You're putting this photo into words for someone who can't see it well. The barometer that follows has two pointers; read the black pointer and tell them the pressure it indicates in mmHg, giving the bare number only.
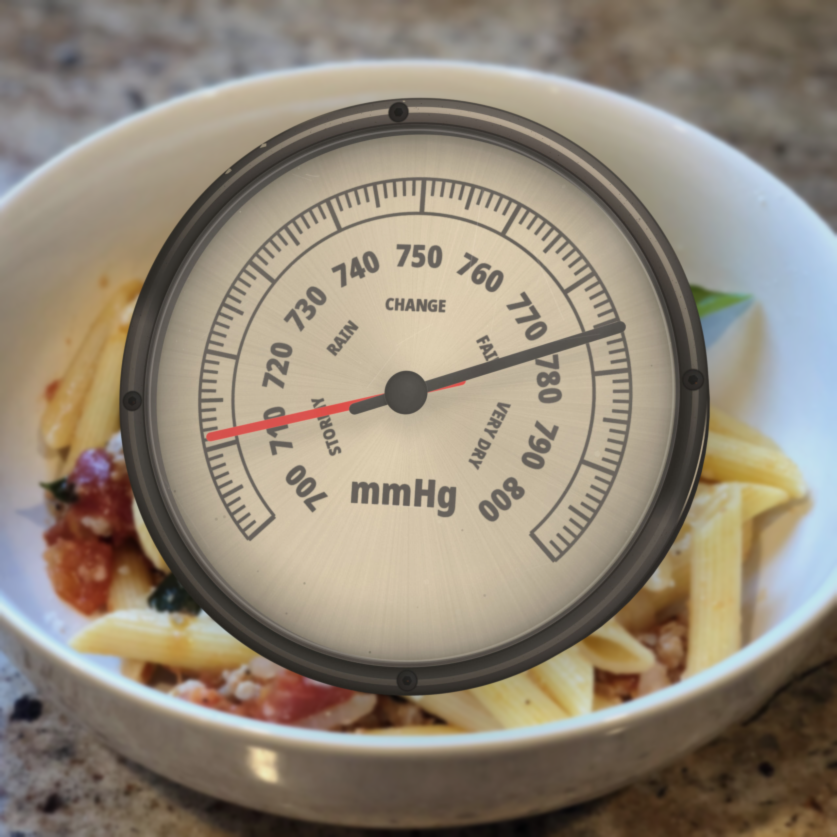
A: 776
